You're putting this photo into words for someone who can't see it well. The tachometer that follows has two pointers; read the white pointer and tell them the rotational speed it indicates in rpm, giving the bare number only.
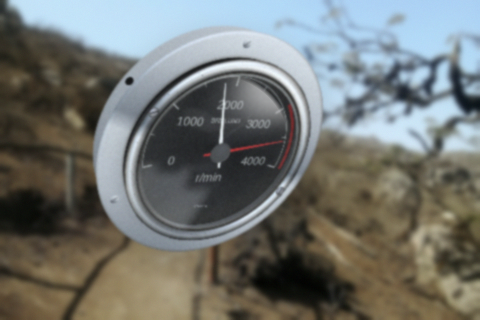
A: 1750
